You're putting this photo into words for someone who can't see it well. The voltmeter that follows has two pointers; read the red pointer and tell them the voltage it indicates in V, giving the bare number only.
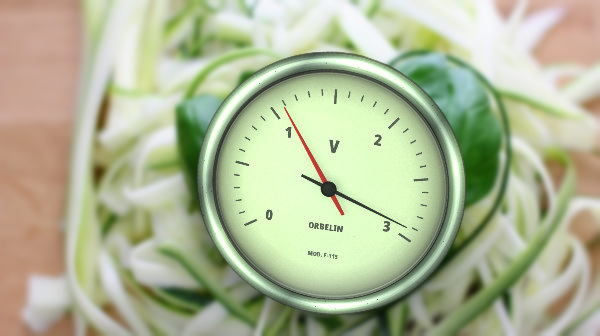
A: 1.1
